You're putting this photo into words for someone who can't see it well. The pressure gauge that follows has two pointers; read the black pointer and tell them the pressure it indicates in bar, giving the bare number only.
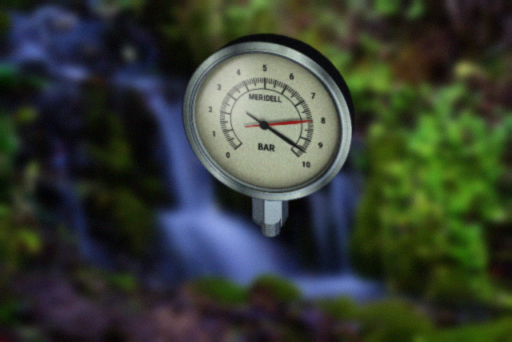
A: 9.5
